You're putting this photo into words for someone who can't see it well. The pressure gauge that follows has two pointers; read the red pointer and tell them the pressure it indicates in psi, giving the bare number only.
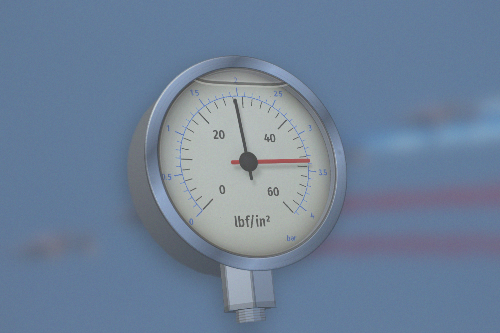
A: 49
